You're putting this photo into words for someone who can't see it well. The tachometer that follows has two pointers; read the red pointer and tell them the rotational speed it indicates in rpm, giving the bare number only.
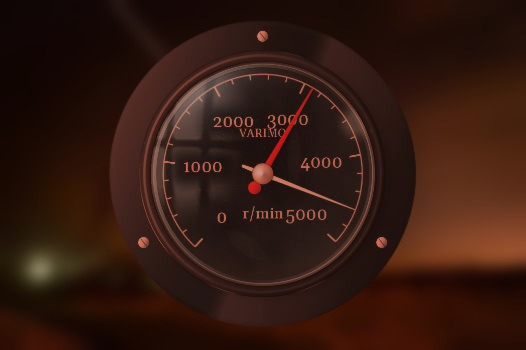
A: 3100
